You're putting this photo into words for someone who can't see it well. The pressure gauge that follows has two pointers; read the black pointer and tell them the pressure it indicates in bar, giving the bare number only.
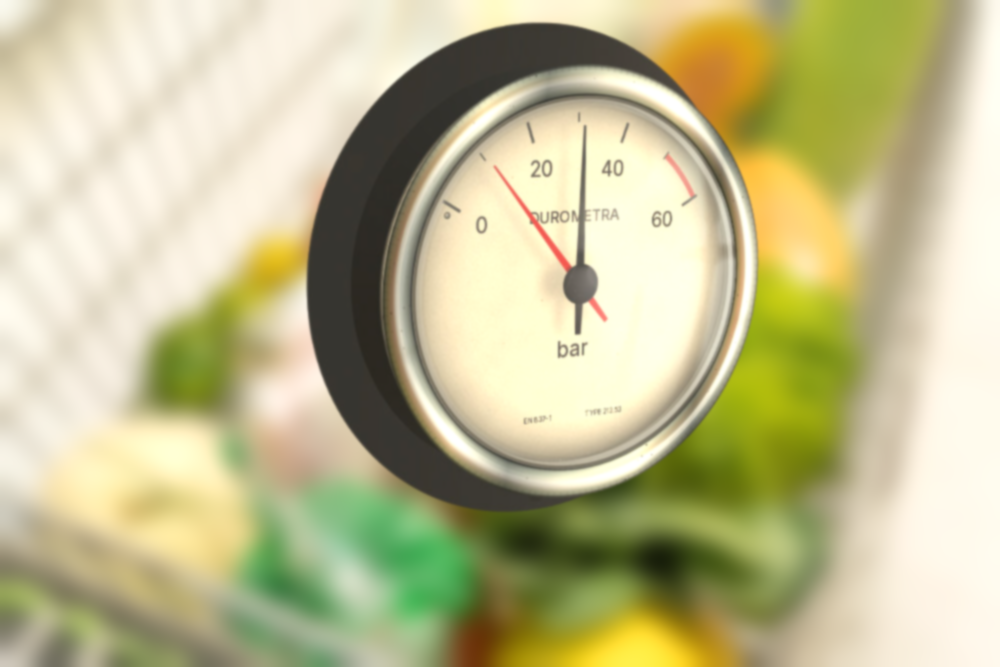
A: 30
